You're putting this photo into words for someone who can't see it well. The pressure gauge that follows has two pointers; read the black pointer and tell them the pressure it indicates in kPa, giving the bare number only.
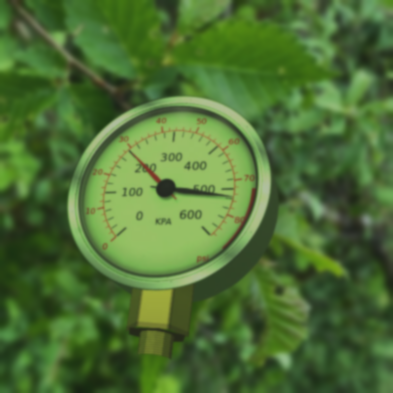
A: 520
